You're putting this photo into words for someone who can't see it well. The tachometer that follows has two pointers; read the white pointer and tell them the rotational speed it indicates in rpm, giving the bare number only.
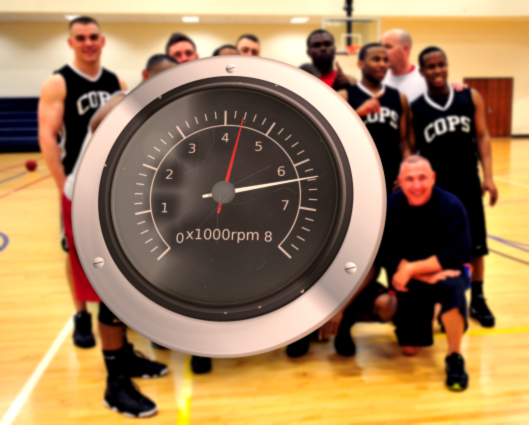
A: 6400
